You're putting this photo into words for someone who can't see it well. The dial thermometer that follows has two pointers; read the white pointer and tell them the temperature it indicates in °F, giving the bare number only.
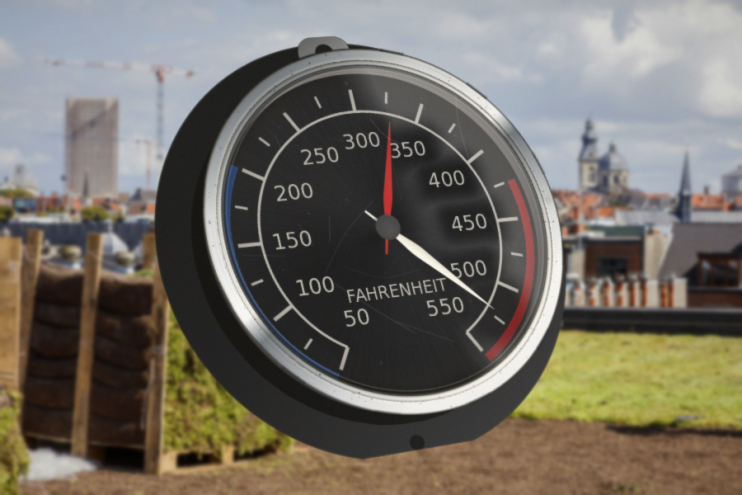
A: 525
